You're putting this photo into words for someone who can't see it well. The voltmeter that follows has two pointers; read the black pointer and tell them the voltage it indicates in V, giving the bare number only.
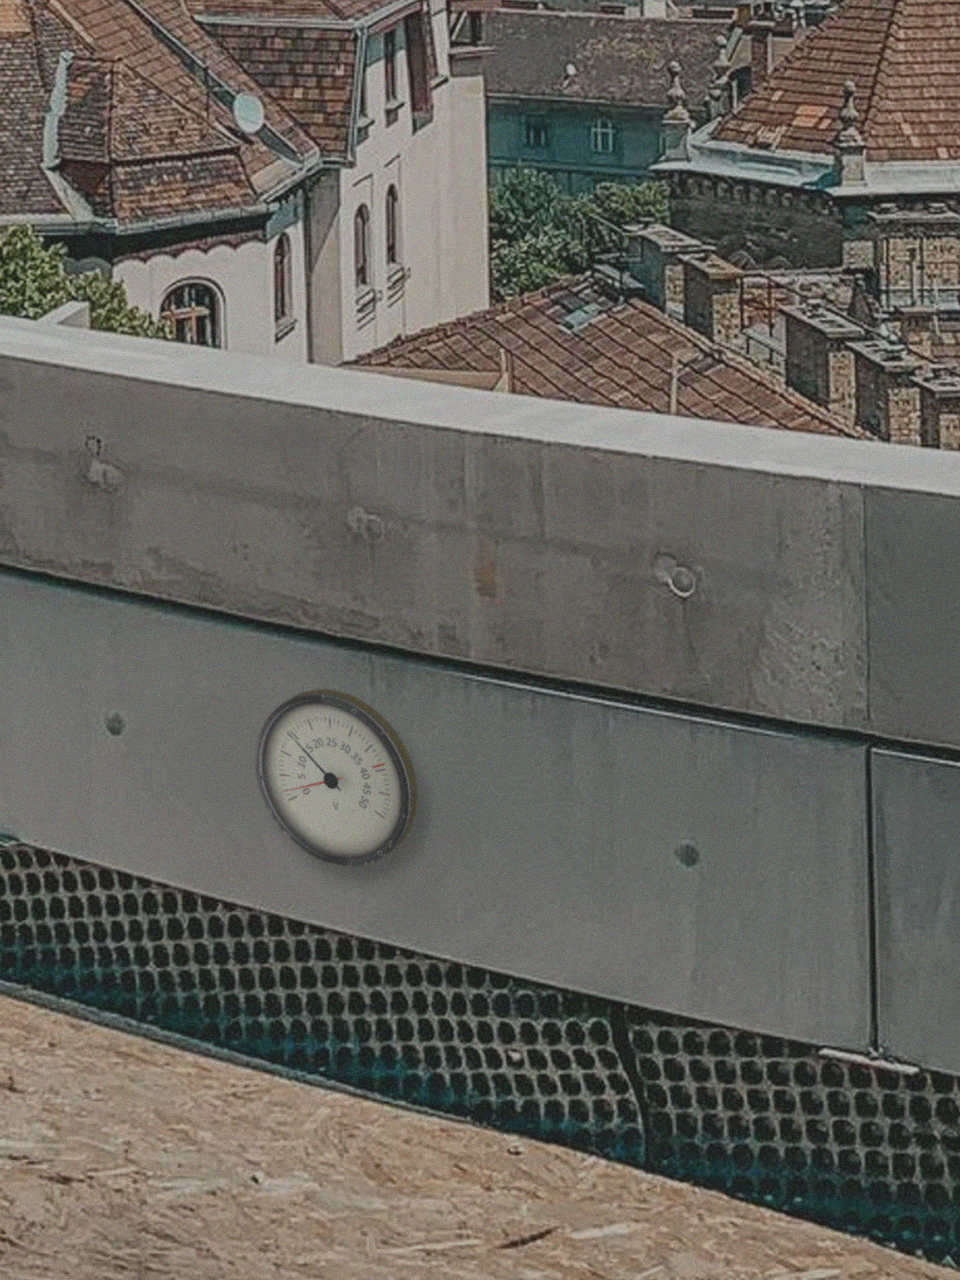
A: 15
